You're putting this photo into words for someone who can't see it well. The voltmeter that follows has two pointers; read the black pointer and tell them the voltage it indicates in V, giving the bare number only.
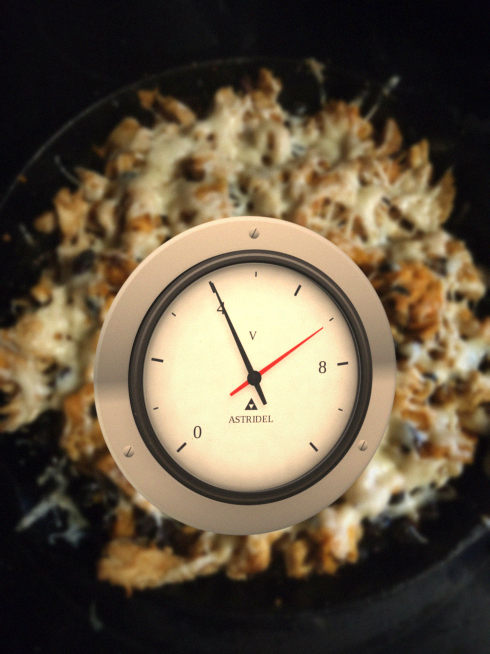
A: 4
